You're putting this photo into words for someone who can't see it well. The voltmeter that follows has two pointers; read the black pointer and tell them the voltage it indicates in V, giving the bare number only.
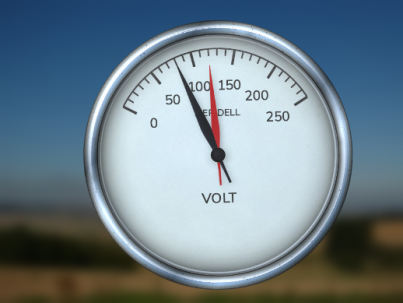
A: 80
